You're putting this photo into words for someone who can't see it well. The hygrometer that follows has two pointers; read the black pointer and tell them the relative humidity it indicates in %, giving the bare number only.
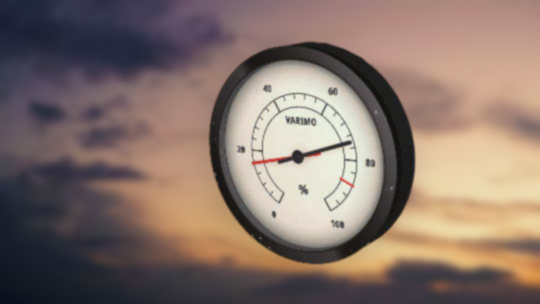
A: 74
